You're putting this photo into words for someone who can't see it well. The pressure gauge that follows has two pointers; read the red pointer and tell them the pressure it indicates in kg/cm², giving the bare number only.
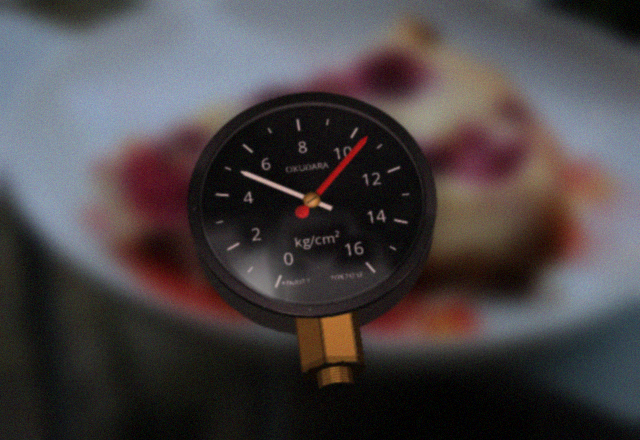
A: 10.5
